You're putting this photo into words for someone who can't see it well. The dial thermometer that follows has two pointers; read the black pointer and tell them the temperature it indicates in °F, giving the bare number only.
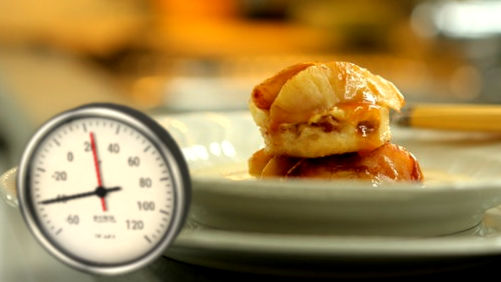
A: -40
